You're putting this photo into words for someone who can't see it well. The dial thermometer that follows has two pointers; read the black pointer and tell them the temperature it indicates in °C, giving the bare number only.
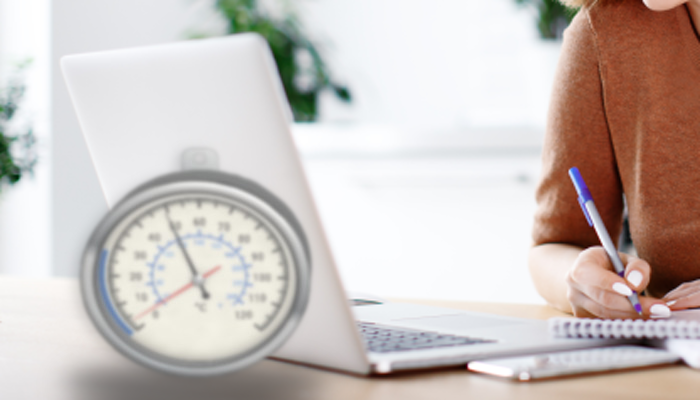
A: 50
